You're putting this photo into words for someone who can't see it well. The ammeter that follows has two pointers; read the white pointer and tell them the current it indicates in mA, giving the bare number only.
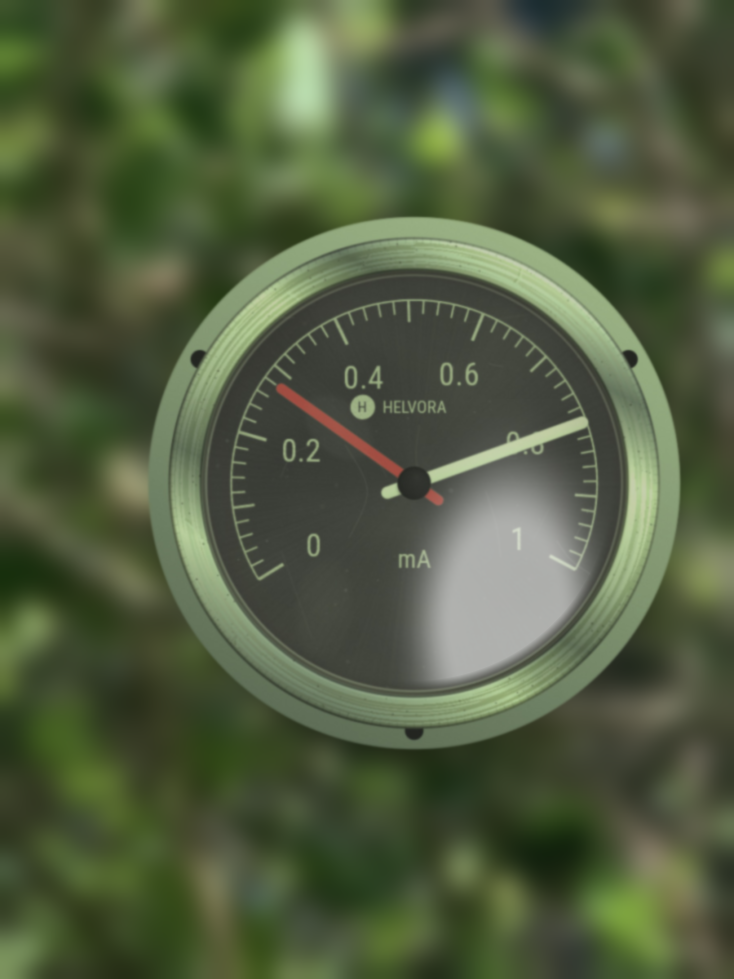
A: 0.8
